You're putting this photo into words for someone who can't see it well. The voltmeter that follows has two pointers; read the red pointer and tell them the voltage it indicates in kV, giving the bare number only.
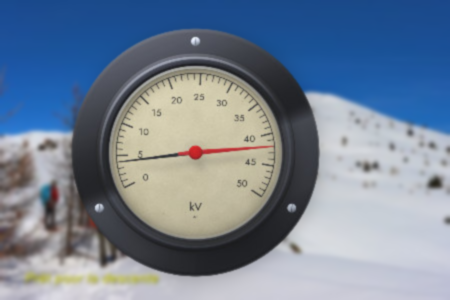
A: 42
